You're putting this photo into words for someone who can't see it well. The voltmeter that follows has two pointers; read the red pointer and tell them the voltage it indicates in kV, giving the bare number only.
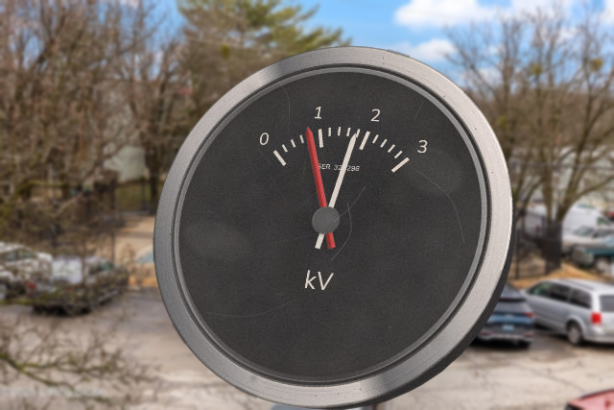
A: 0.8
